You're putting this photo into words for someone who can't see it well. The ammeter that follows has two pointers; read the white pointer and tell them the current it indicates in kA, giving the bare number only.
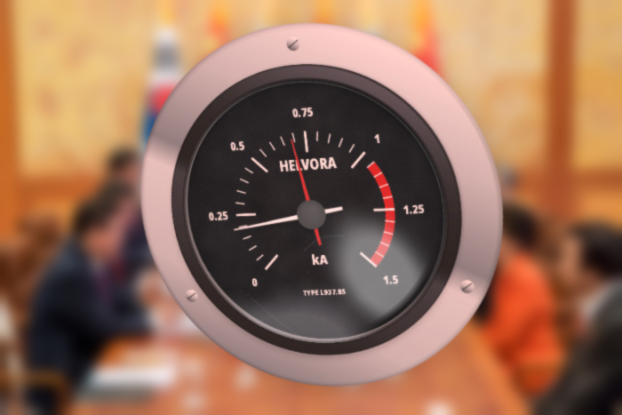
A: 0.2
